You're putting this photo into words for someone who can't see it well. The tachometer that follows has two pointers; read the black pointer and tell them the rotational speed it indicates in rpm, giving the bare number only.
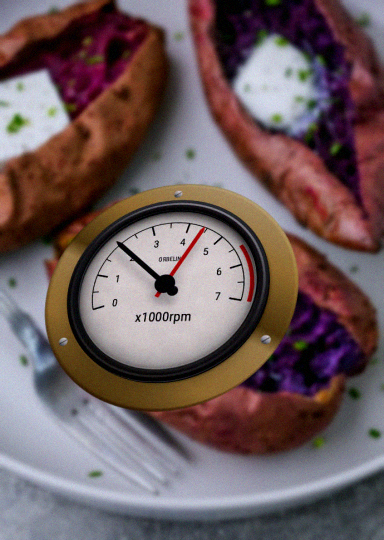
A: 2000
